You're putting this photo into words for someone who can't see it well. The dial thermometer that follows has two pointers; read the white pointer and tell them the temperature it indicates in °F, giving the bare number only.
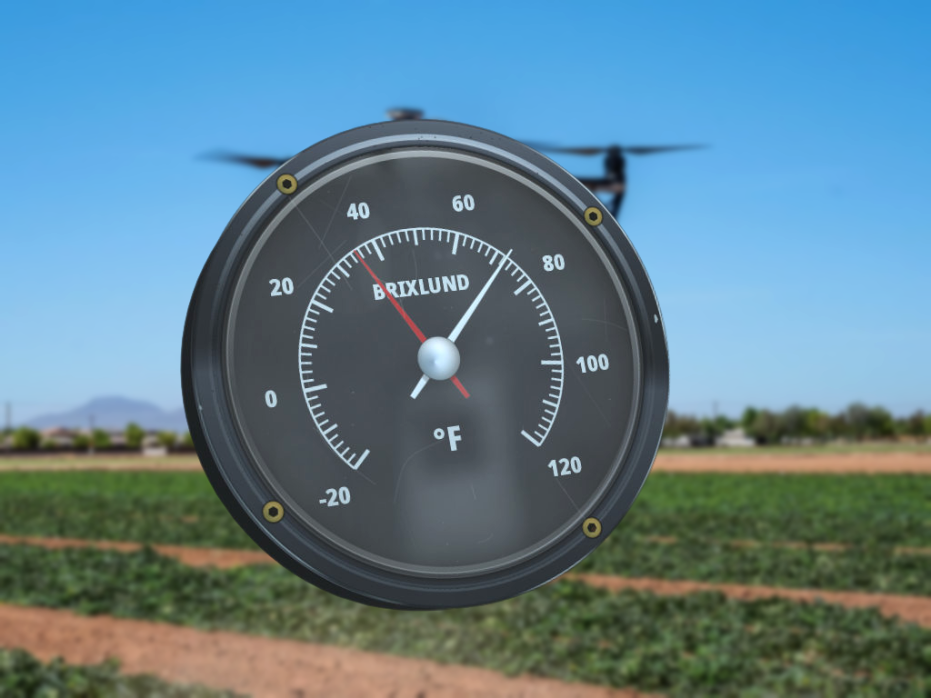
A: 72
